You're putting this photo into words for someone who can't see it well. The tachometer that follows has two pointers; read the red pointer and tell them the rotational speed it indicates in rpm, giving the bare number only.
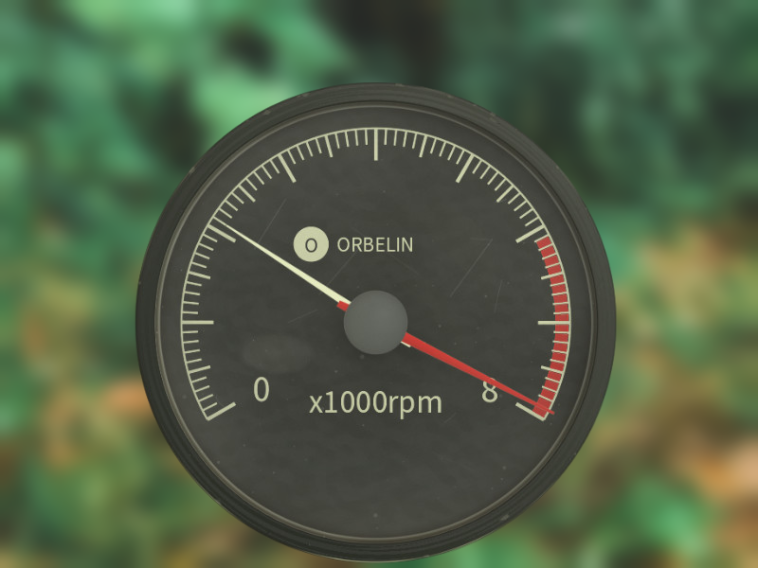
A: 7900
